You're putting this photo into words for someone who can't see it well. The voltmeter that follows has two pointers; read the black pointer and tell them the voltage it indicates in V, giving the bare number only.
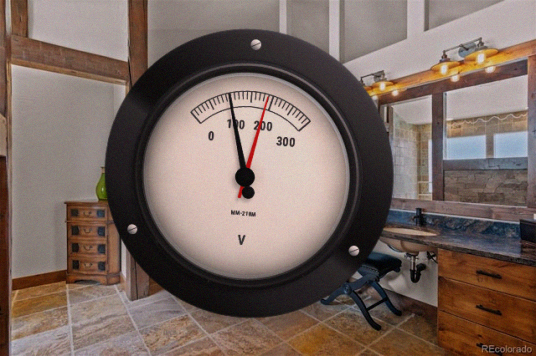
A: 100
